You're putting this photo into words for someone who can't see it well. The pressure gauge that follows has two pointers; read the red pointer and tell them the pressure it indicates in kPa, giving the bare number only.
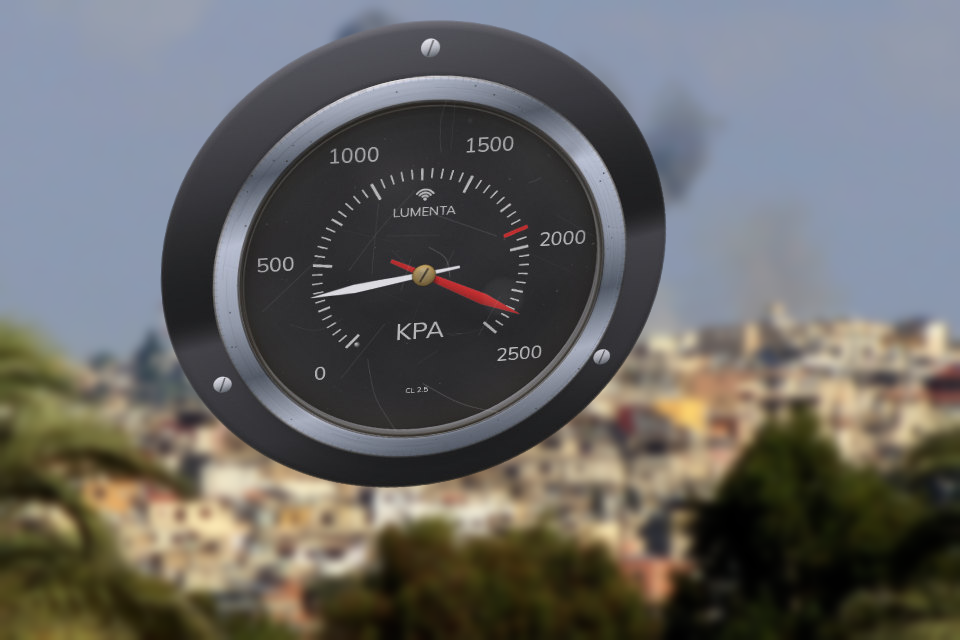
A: 2350
